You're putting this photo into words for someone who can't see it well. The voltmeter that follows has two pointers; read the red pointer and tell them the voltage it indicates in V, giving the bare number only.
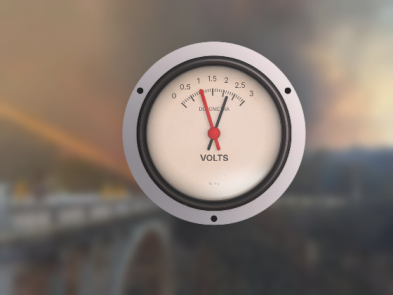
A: 1
